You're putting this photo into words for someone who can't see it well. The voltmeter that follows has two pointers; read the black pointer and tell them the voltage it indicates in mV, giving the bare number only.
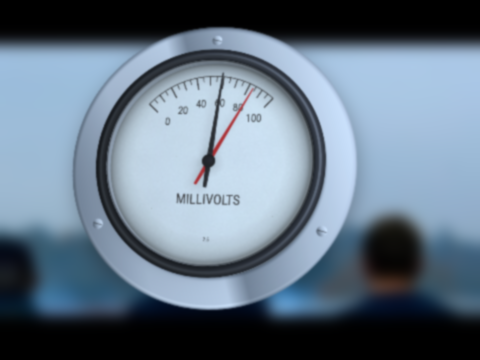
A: 60
